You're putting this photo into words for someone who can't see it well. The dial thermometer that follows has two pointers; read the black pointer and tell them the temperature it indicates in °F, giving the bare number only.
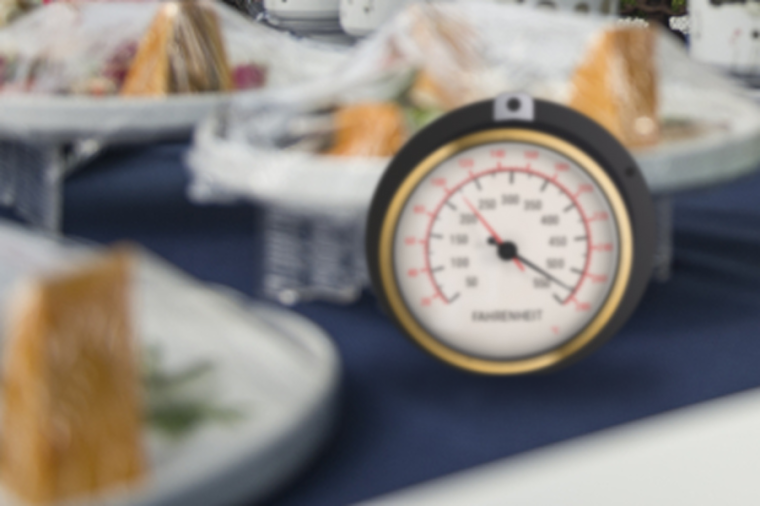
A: 525
